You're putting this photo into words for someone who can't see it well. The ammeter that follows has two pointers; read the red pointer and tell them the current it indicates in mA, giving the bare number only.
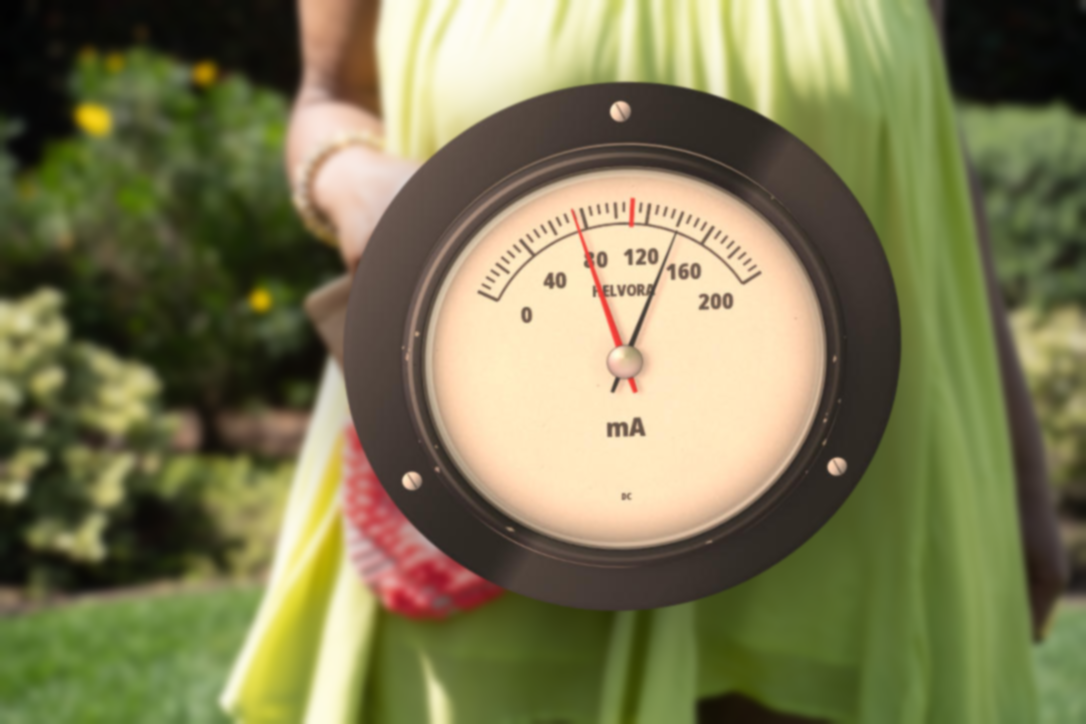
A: 75
